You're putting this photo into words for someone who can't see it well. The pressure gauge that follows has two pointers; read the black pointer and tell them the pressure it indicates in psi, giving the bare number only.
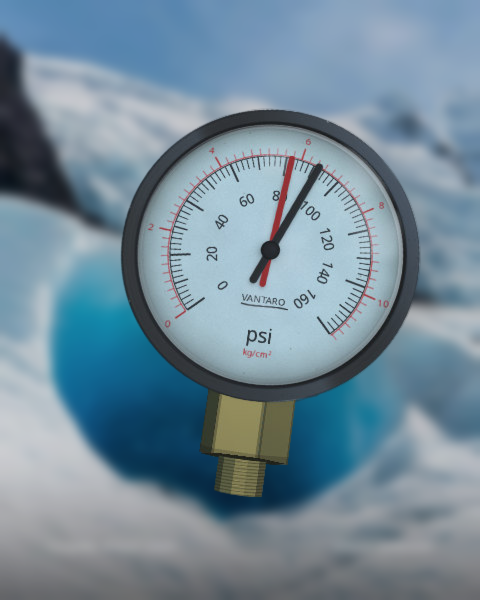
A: 92
